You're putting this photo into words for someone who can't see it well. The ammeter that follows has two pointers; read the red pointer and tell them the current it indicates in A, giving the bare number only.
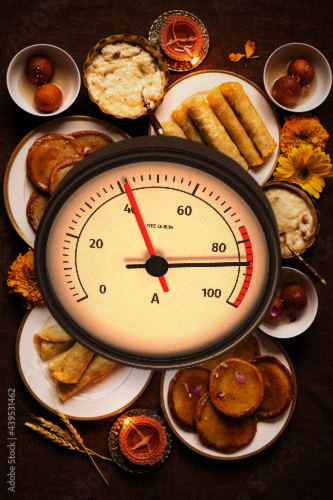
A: 42
